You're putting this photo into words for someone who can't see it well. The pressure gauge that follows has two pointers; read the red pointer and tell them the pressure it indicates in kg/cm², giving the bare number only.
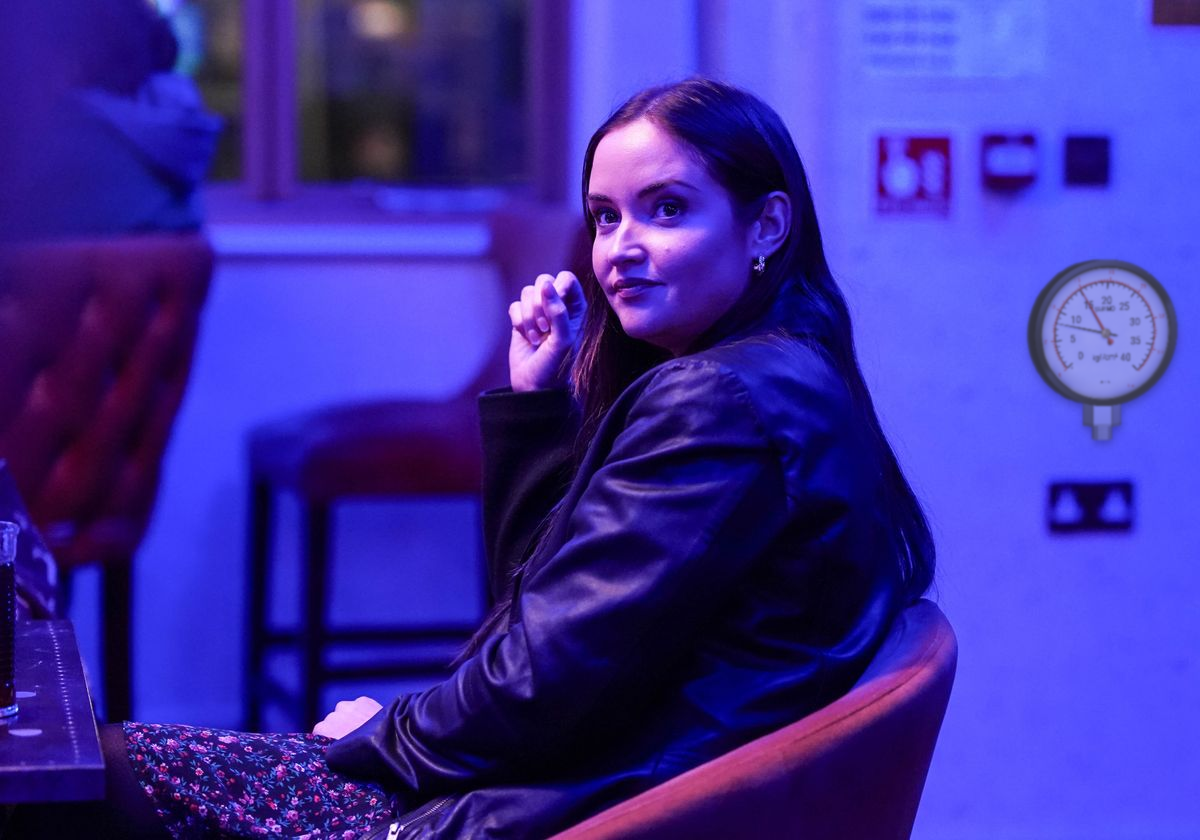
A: 15
